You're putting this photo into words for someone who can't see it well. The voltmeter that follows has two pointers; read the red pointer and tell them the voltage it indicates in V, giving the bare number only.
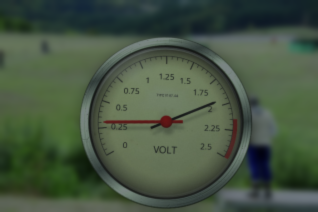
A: 0.3
